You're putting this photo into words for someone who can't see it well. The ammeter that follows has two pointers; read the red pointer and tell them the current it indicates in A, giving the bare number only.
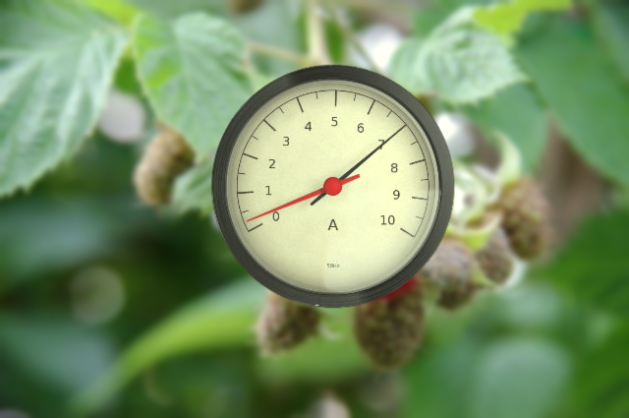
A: 0.25
